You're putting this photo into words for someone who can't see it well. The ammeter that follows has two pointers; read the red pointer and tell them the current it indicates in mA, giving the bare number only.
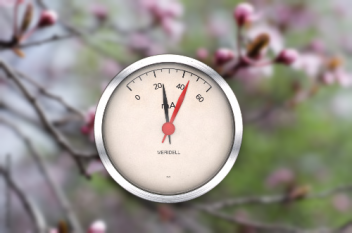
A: 45
